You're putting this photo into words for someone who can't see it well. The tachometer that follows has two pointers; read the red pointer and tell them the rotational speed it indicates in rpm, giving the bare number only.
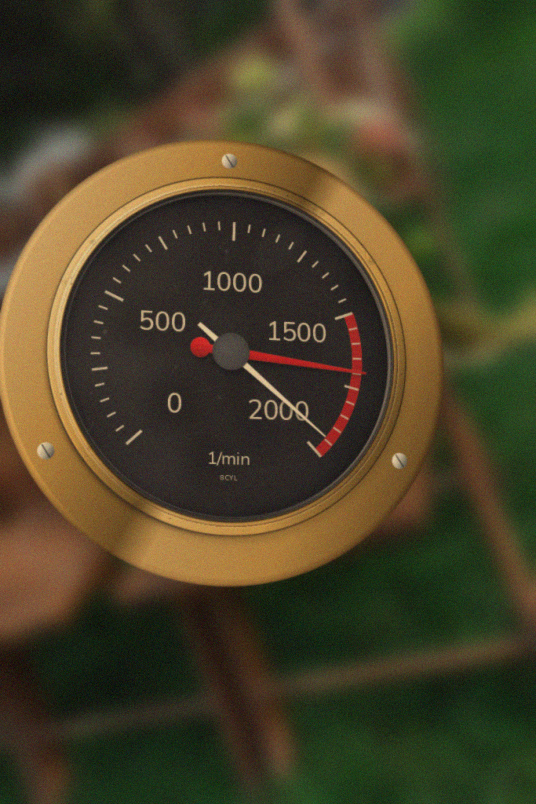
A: 1700
